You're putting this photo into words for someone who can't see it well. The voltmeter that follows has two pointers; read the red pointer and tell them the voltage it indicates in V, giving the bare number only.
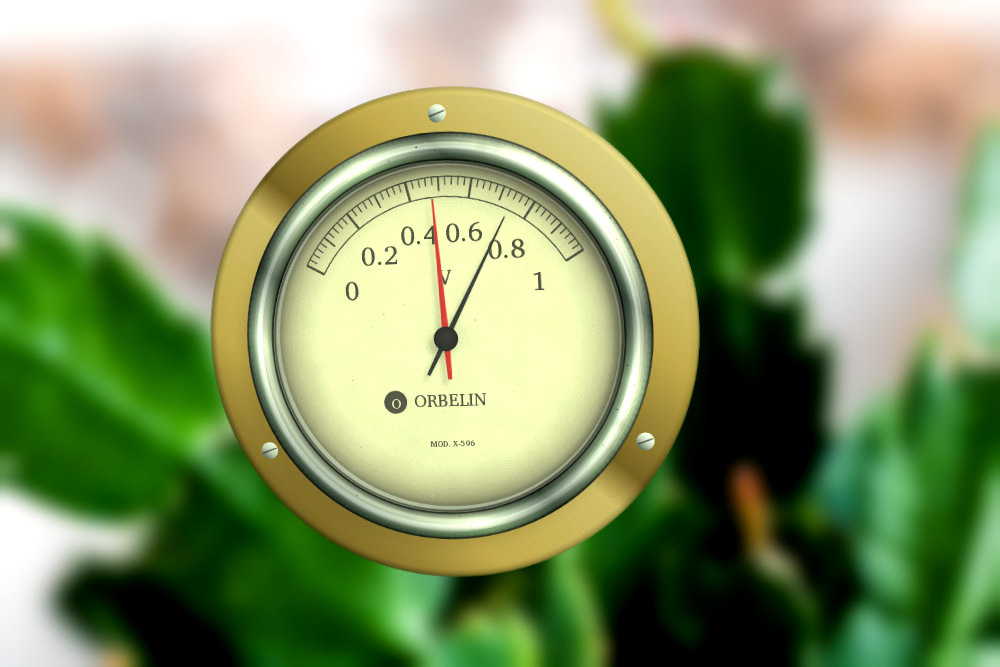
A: 0.48
